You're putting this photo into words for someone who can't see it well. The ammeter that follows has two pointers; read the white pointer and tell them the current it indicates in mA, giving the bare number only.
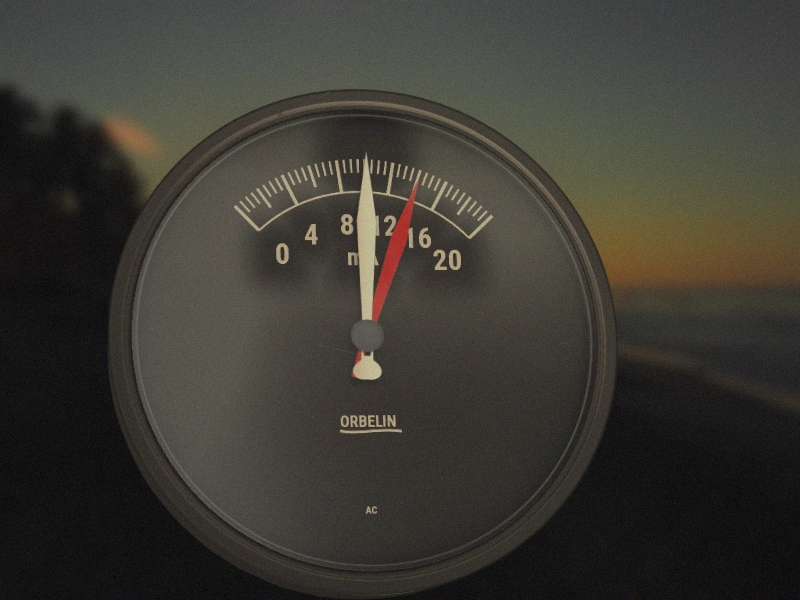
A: 10
